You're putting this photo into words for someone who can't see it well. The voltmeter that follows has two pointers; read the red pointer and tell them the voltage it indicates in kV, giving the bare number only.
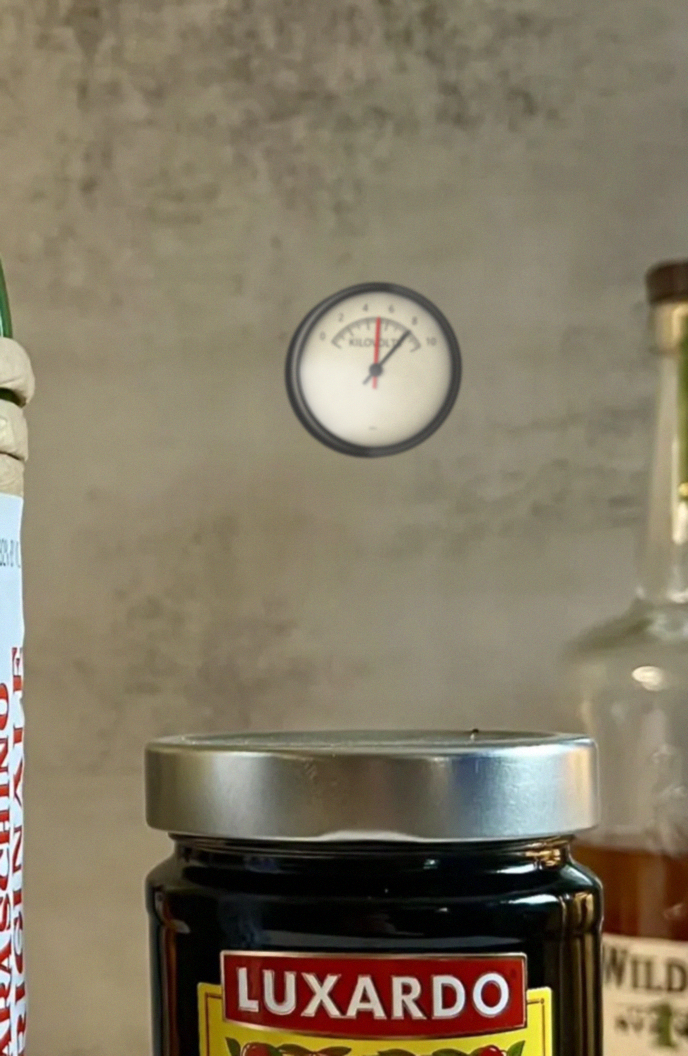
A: 5
